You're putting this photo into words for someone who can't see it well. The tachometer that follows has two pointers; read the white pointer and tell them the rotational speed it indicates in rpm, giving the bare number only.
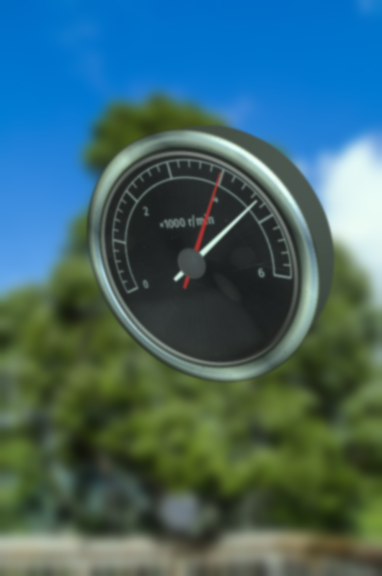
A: 4700
